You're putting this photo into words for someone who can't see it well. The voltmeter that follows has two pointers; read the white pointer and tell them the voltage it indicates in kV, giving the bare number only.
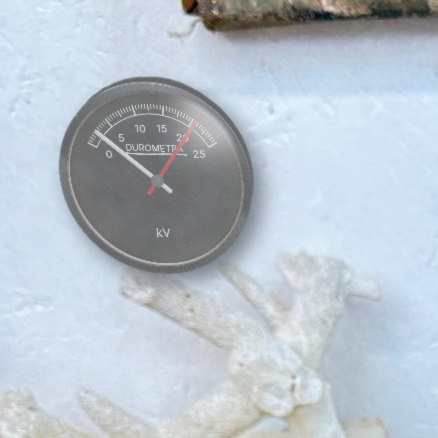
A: 2.5
